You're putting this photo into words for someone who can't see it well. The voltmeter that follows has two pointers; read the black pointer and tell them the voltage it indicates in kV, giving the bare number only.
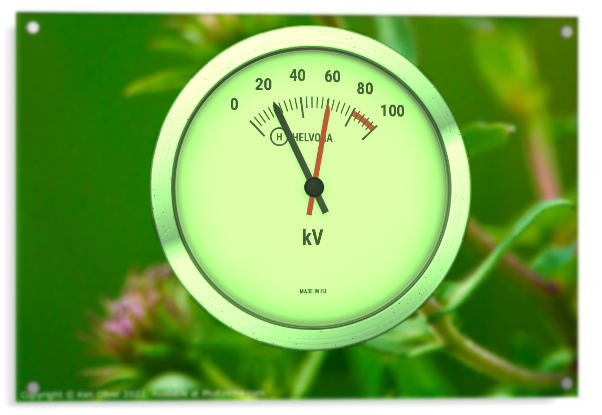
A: 20
